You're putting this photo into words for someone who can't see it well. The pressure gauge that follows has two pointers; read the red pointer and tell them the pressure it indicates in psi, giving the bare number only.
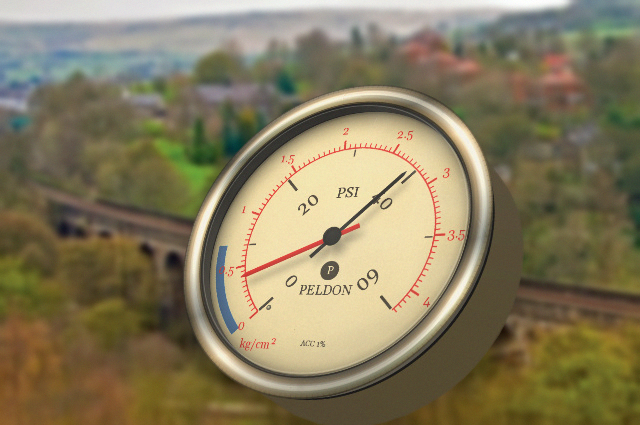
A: 5
